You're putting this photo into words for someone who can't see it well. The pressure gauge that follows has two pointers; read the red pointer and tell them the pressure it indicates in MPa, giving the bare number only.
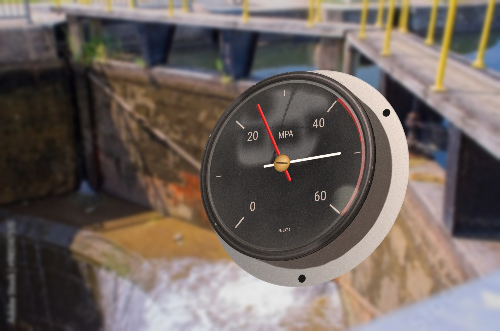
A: 25
